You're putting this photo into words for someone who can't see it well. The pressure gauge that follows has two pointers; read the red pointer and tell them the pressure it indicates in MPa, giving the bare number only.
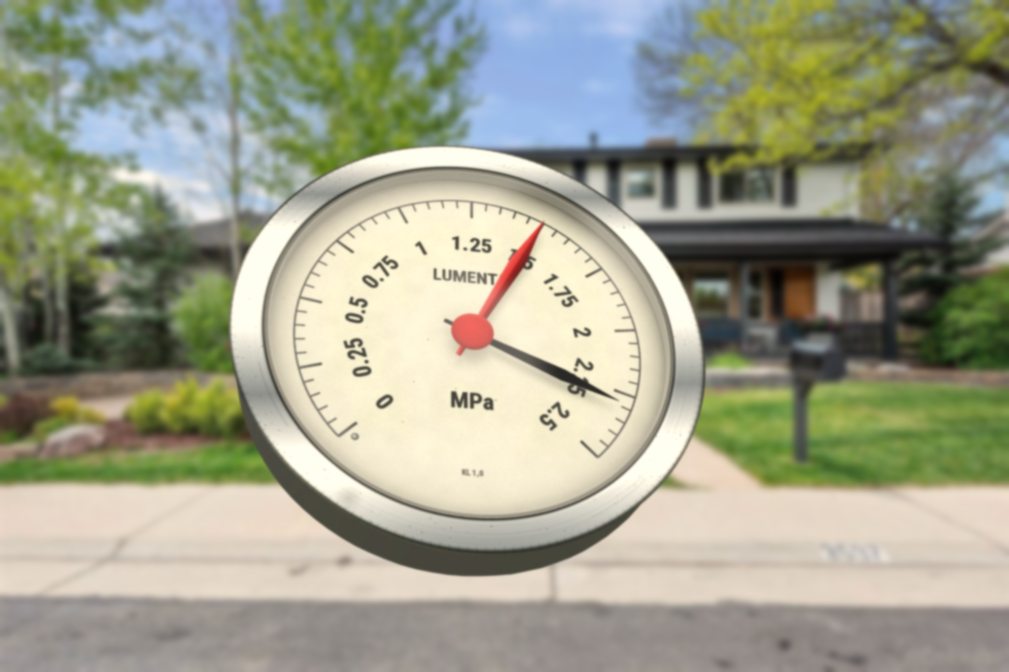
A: 1.5
